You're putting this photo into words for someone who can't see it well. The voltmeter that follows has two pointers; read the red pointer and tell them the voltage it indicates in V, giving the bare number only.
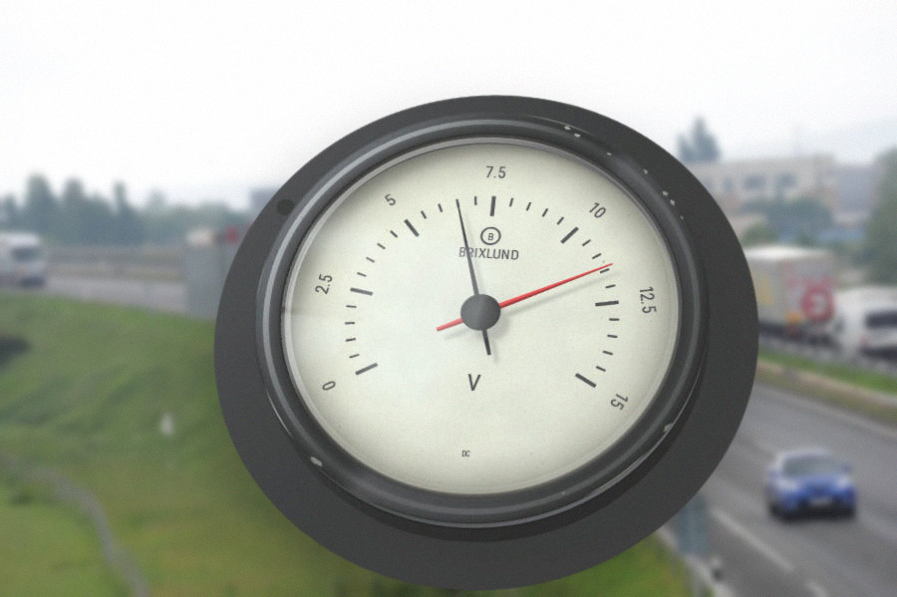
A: 11.5
